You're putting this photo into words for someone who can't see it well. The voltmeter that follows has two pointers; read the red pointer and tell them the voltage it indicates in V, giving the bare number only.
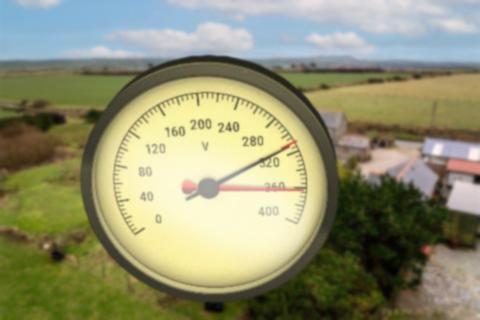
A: 360
